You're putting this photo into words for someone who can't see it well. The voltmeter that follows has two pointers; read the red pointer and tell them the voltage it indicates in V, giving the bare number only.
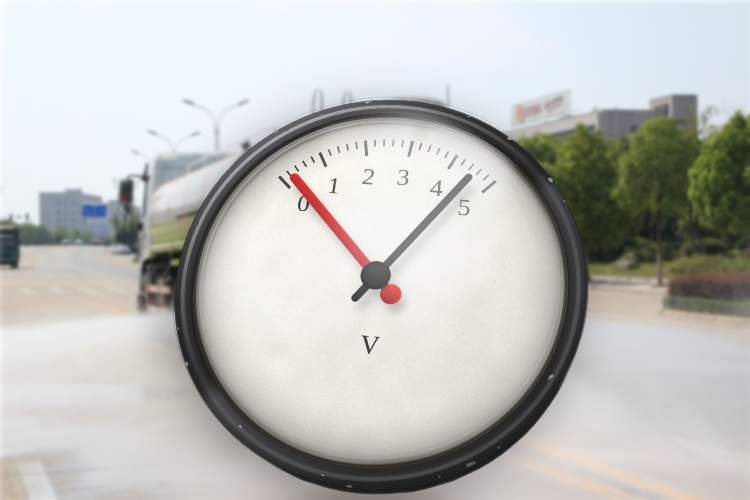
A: 0.2
